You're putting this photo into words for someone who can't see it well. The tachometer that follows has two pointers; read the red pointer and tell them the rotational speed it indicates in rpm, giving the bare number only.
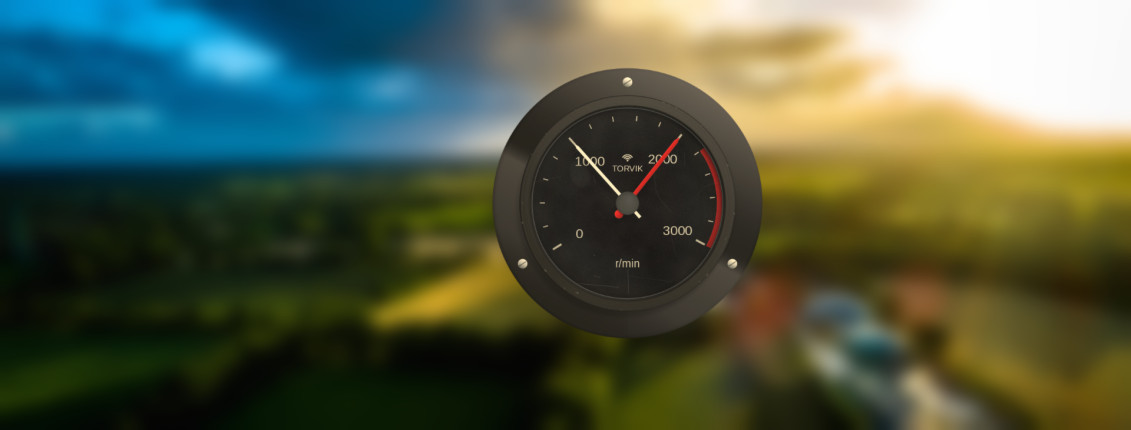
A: 2000
